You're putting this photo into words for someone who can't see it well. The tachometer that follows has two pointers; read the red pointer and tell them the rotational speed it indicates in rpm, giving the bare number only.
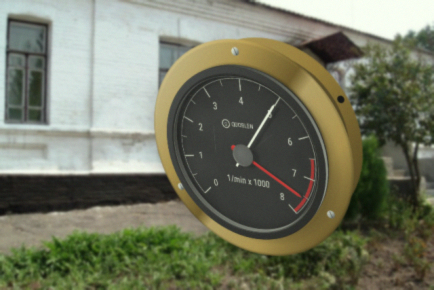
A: 7500
